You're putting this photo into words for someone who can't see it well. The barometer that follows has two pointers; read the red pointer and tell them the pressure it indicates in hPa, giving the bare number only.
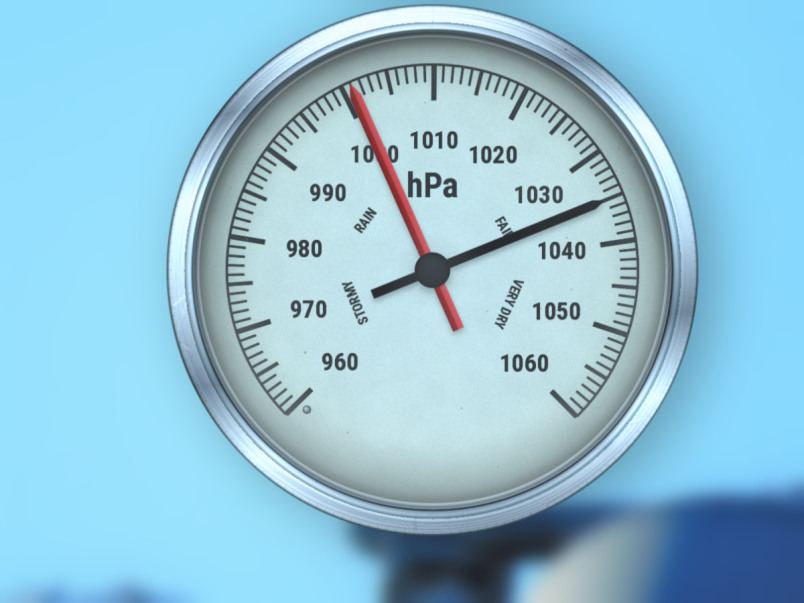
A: 1001
